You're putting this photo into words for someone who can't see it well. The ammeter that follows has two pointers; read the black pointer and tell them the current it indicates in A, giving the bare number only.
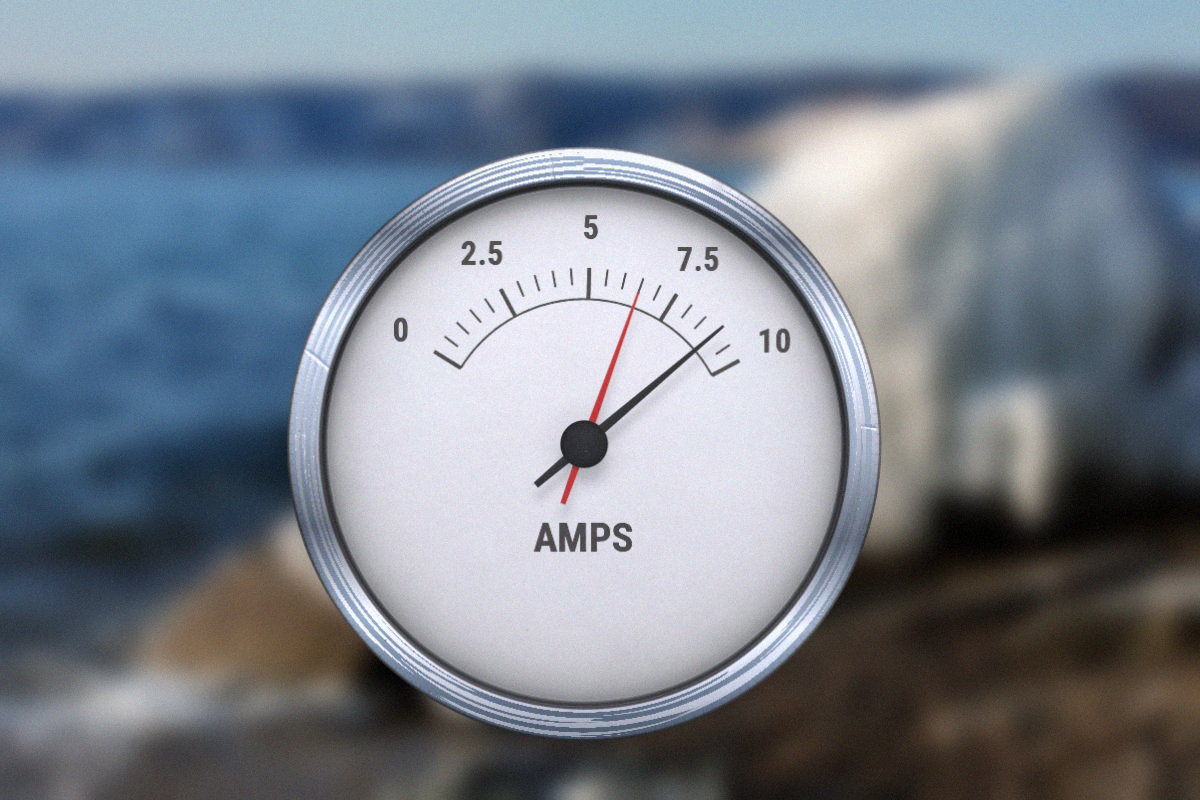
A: 9
